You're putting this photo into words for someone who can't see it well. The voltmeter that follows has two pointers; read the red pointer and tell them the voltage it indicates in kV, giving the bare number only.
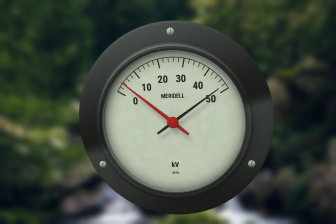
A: 4
